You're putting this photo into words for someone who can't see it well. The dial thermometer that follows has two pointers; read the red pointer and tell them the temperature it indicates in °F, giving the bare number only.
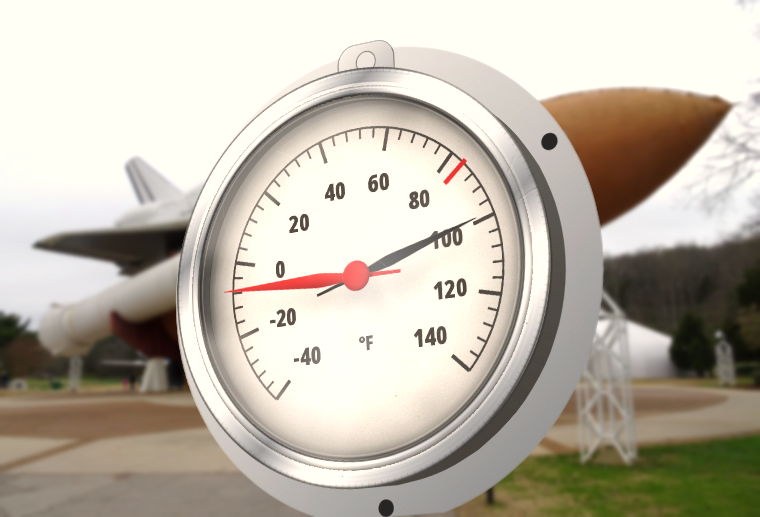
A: -8
